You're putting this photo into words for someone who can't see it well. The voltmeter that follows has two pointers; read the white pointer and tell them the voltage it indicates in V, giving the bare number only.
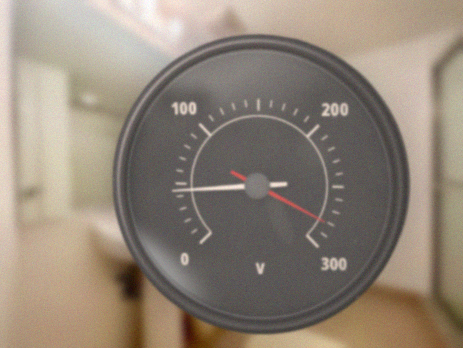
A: 45
